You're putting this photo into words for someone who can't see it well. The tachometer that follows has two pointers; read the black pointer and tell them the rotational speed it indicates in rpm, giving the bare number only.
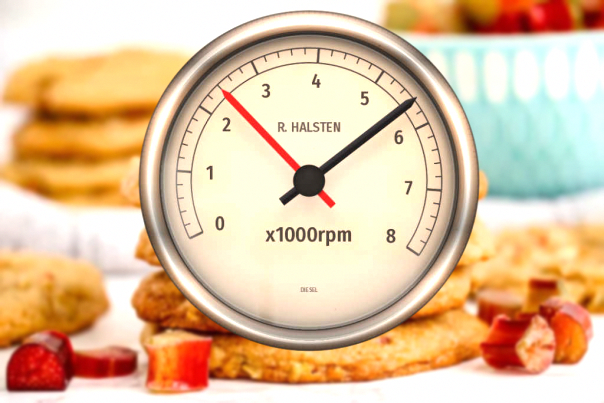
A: 5600
